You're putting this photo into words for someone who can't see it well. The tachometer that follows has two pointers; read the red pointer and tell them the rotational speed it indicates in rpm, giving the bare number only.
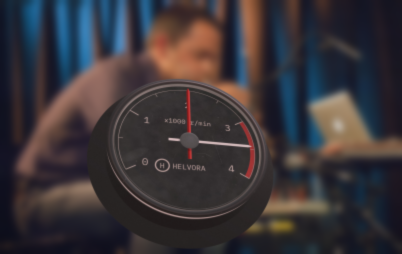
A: 2000
